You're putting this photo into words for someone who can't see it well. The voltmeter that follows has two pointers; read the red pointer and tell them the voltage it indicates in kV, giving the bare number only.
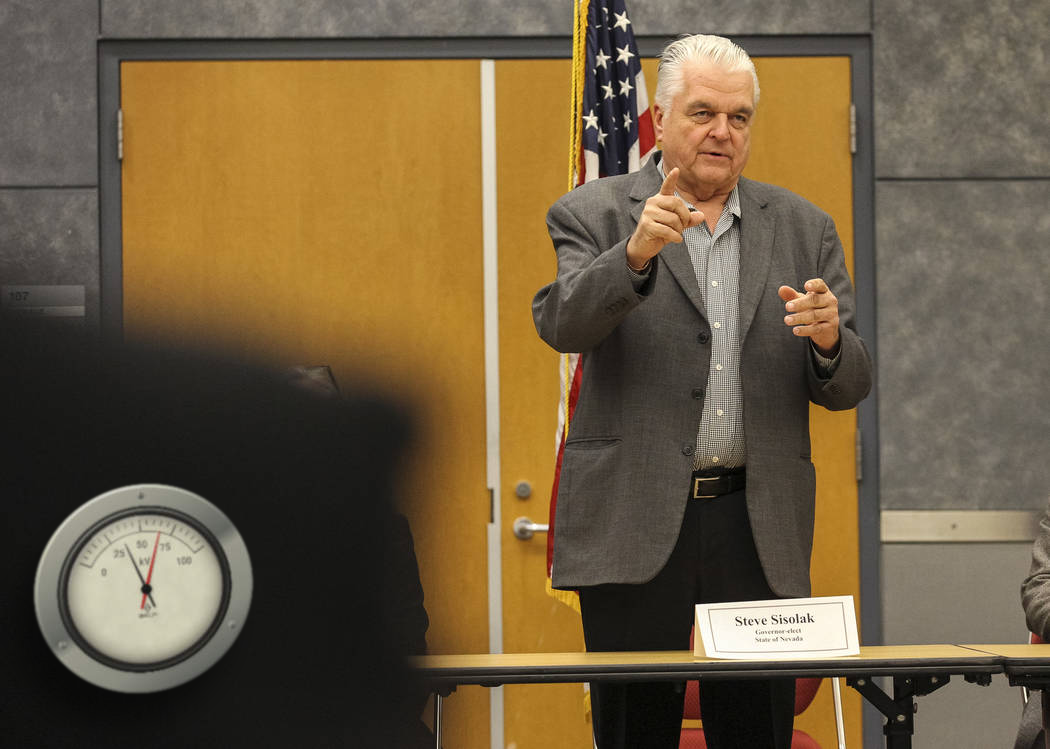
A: 65
